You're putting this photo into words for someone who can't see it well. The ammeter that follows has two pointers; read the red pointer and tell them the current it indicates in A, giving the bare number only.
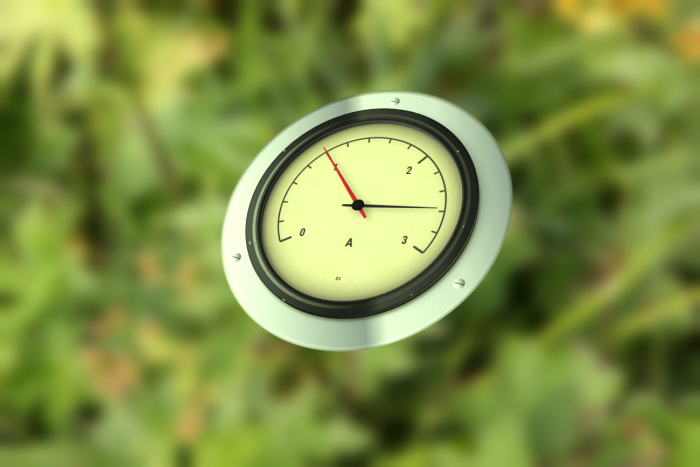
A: 1
